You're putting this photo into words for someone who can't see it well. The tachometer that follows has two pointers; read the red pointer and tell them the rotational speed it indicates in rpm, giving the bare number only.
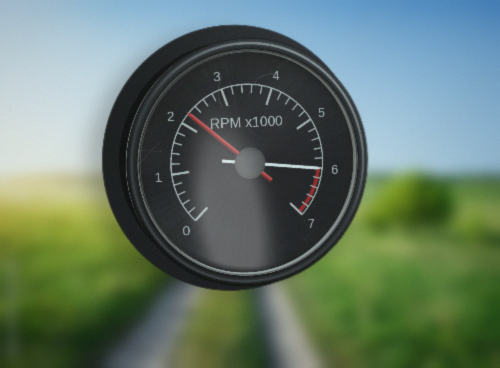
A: 2200
